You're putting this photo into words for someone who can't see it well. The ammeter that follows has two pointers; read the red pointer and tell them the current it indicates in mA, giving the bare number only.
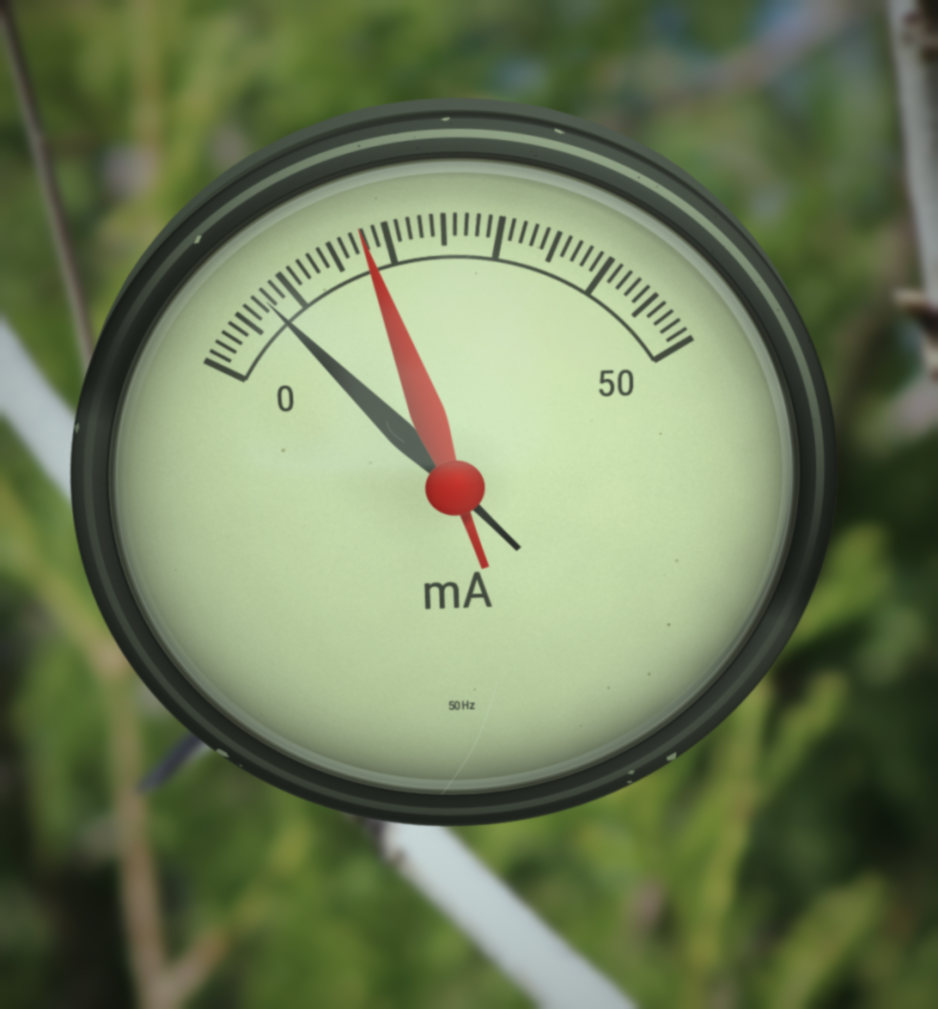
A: 18
